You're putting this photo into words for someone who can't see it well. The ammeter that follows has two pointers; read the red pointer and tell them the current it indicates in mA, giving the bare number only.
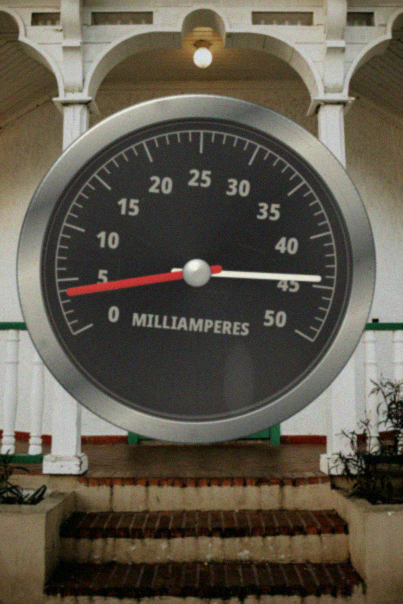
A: 4
